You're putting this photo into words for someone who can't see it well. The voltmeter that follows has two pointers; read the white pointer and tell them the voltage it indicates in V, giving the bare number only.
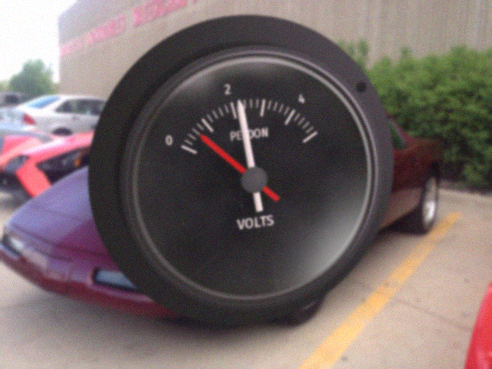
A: 2.2
